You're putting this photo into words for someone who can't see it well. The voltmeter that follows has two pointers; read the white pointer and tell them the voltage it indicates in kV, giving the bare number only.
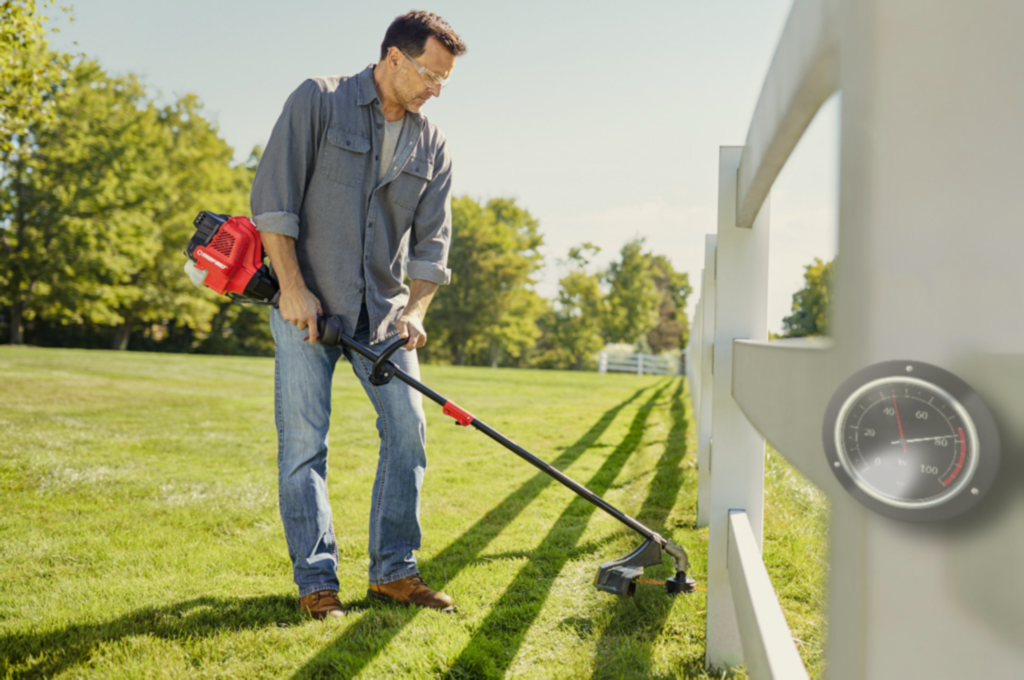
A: 77.5
